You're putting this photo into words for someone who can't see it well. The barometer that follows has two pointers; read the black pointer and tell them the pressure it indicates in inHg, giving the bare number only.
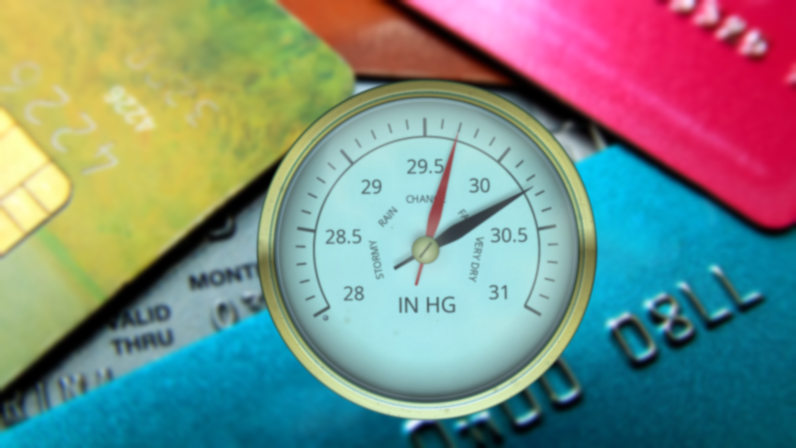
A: 30.25
